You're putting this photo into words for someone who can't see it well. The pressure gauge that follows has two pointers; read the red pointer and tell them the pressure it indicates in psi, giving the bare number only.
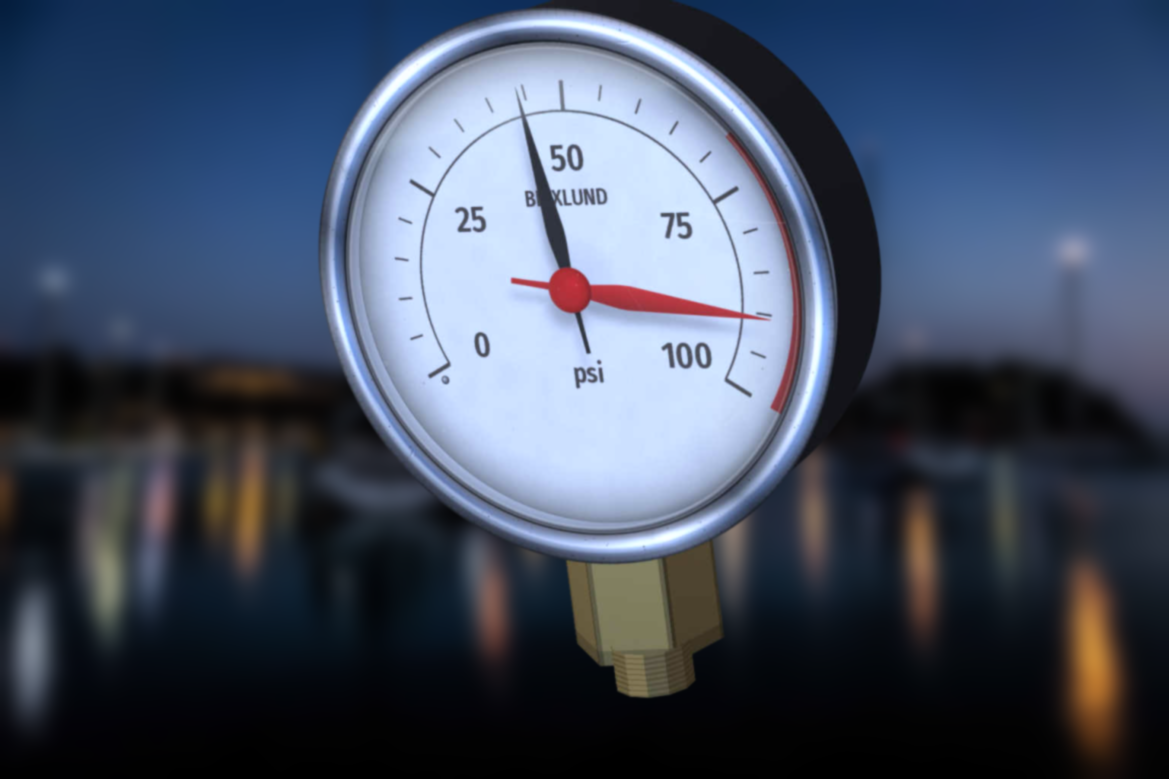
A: 90
